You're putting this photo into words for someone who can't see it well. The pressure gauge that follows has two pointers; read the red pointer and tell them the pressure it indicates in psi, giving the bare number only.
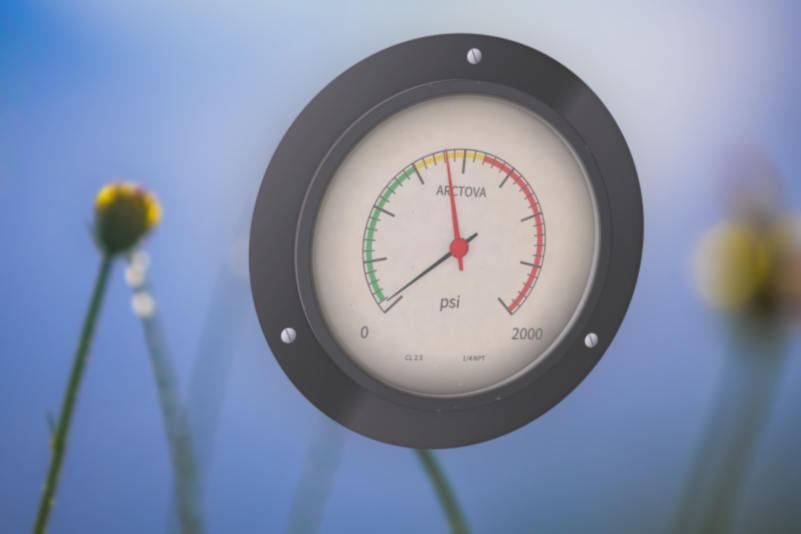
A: 900
